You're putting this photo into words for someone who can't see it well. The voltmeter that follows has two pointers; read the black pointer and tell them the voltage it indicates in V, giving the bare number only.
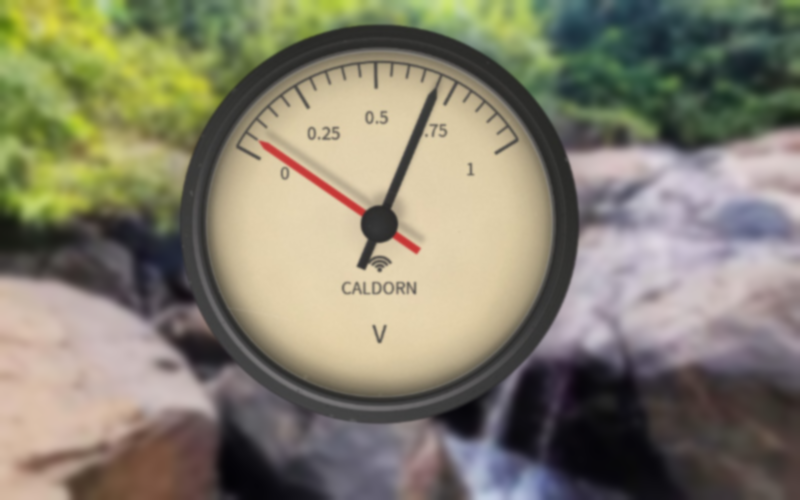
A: 0.7
